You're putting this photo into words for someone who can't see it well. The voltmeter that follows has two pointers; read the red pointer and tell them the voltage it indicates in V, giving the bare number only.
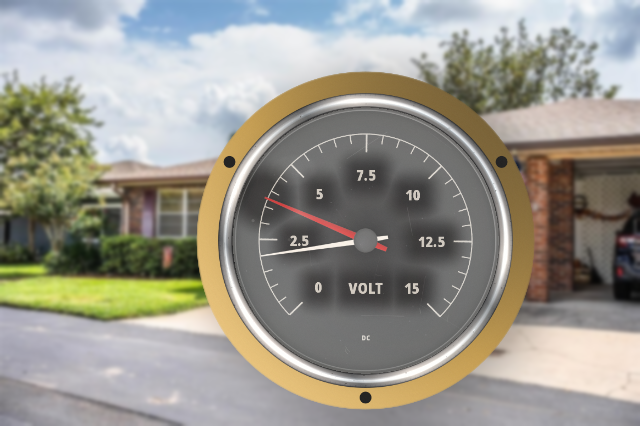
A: 3.75
